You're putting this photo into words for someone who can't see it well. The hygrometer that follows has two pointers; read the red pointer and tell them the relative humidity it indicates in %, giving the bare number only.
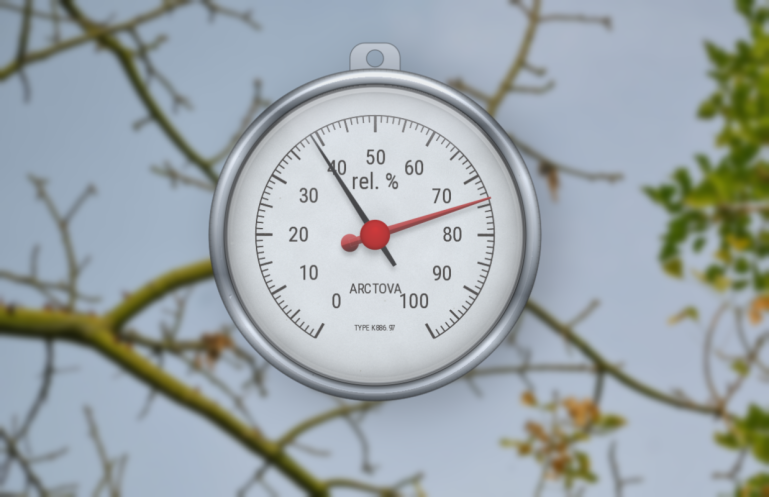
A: 74
